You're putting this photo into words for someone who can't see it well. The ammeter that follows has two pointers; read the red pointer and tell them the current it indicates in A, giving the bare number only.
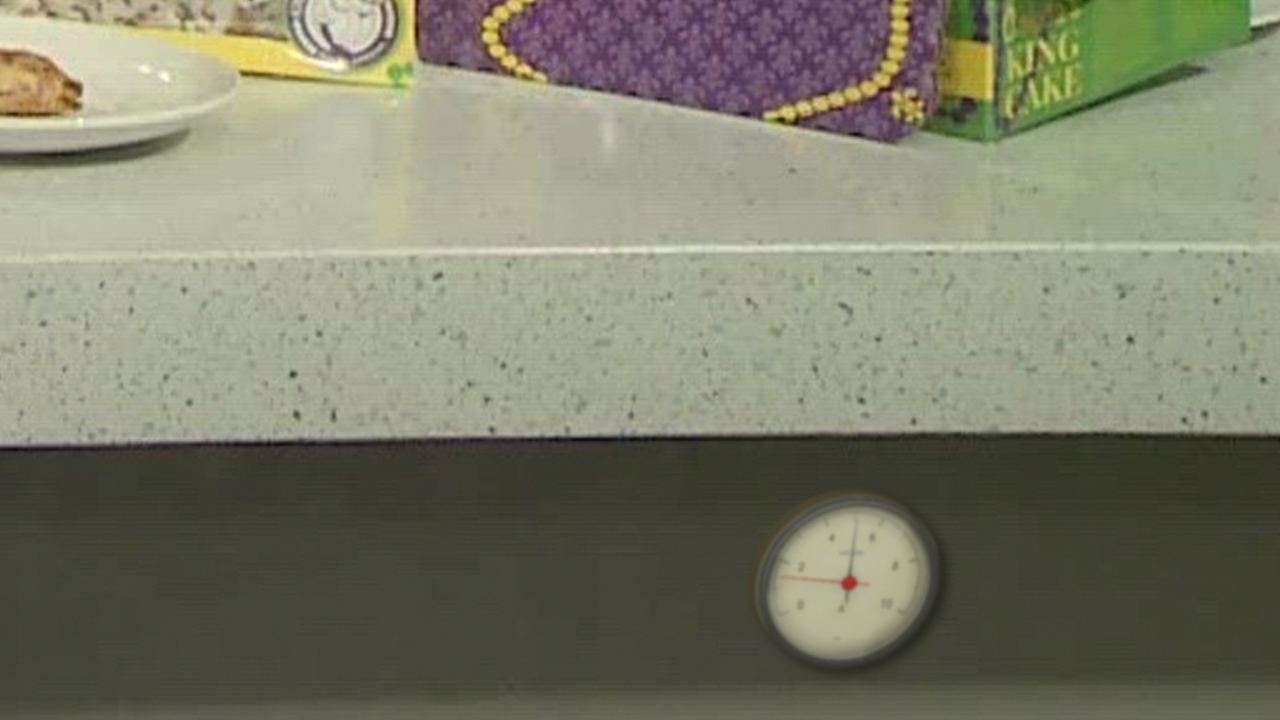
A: 1.5
